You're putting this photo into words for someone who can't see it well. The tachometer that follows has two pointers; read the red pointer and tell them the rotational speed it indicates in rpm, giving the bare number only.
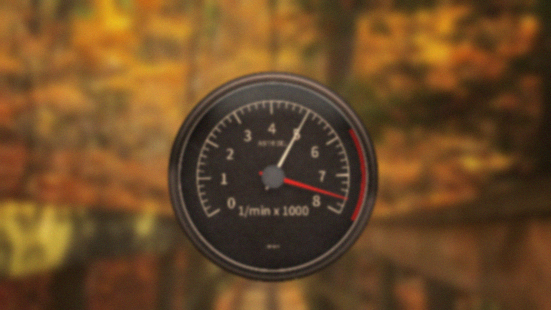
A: 7600
